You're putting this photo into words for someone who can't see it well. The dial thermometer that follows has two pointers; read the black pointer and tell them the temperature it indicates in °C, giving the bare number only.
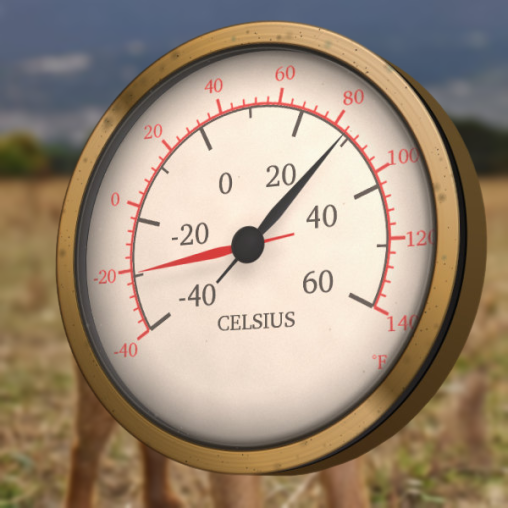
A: 30
